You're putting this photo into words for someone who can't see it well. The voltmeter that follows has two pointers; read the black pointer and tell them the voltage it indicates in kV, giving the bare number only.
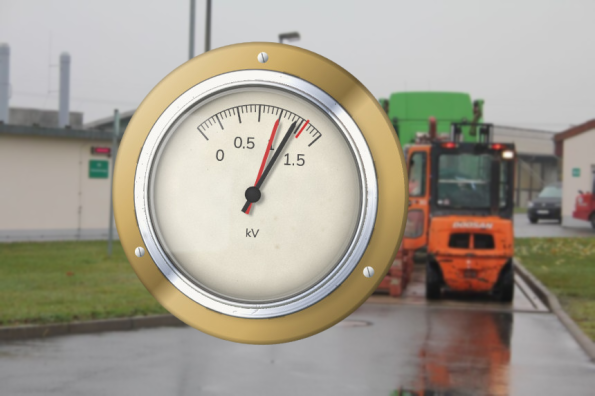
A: 1.2
